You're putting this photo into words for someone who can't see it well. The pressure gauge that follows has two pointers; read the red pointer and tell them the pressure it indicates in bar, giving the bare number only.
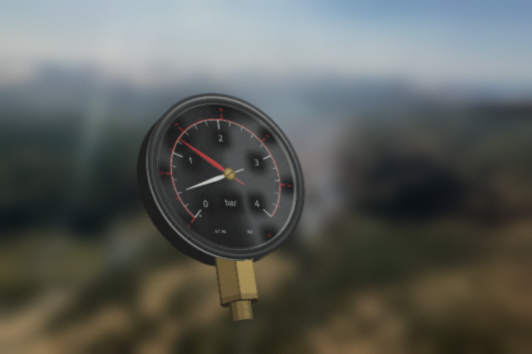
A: 1.2
